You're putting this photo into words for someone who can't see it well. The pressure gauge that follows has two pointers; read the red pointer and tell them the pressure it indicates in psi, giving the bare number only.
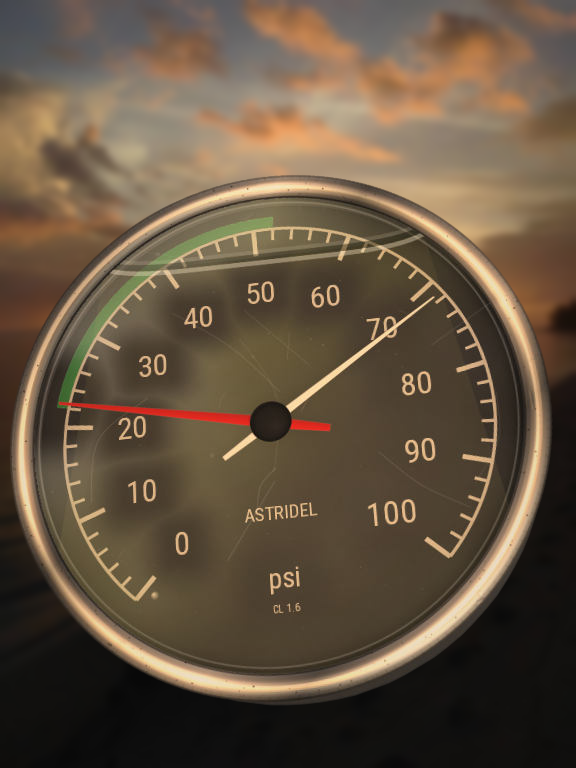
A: 22
